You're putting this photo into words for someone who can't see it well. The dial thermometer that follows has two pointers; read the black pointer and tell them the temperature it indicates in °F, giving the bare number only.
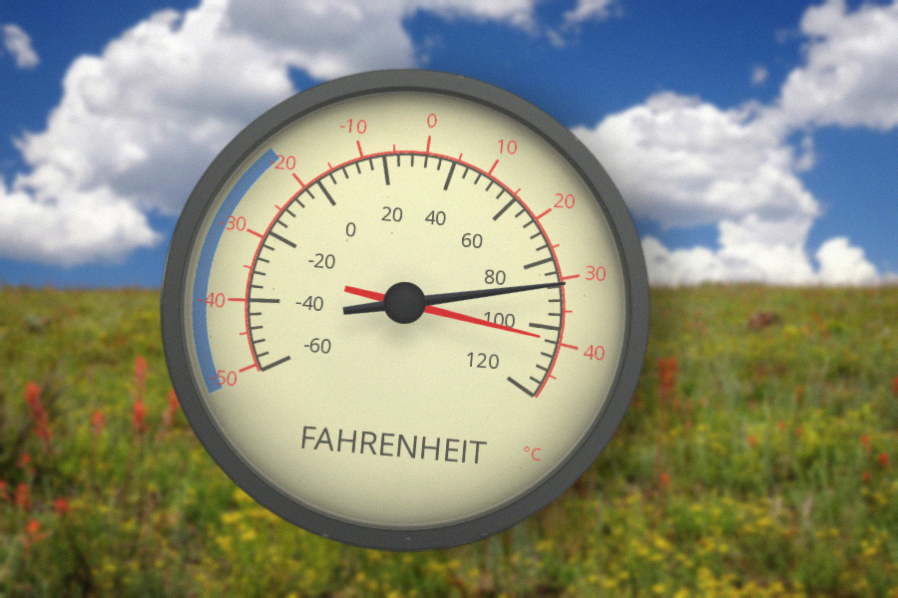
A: 88
